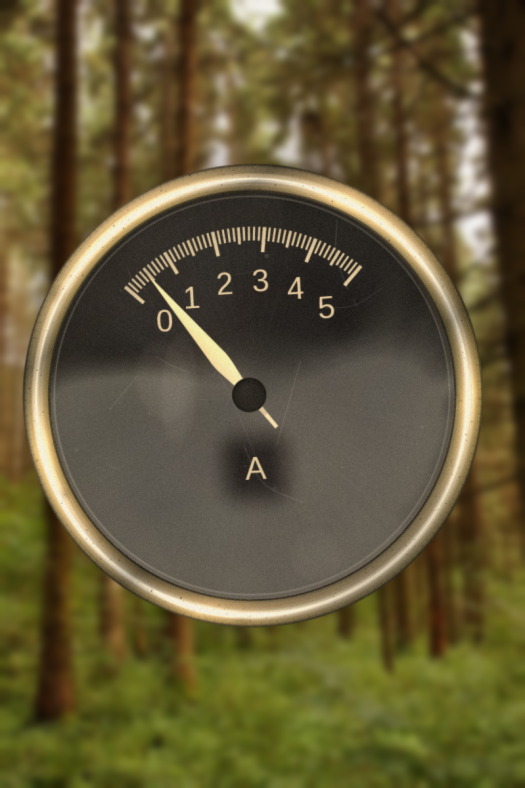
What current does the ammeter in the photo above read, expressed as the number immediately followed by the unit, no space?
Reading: 0.5A
